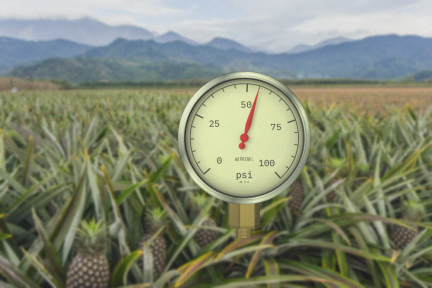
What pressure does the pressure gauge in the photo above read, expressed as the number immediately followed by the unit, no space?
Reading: 55psi
